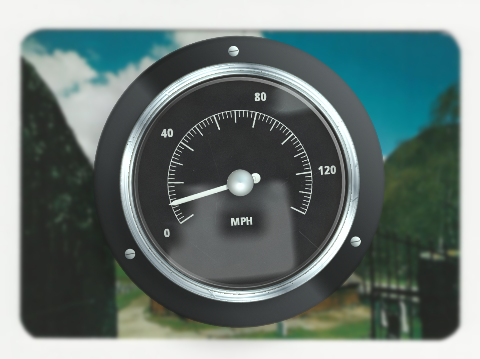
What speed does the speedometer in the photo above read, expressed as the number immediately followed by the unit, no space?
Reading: 10mph
